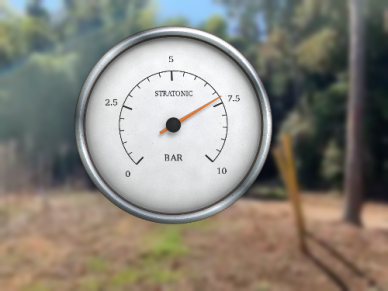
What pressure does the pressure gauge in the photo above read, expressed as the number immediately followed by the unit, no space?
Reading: 7.25bar
